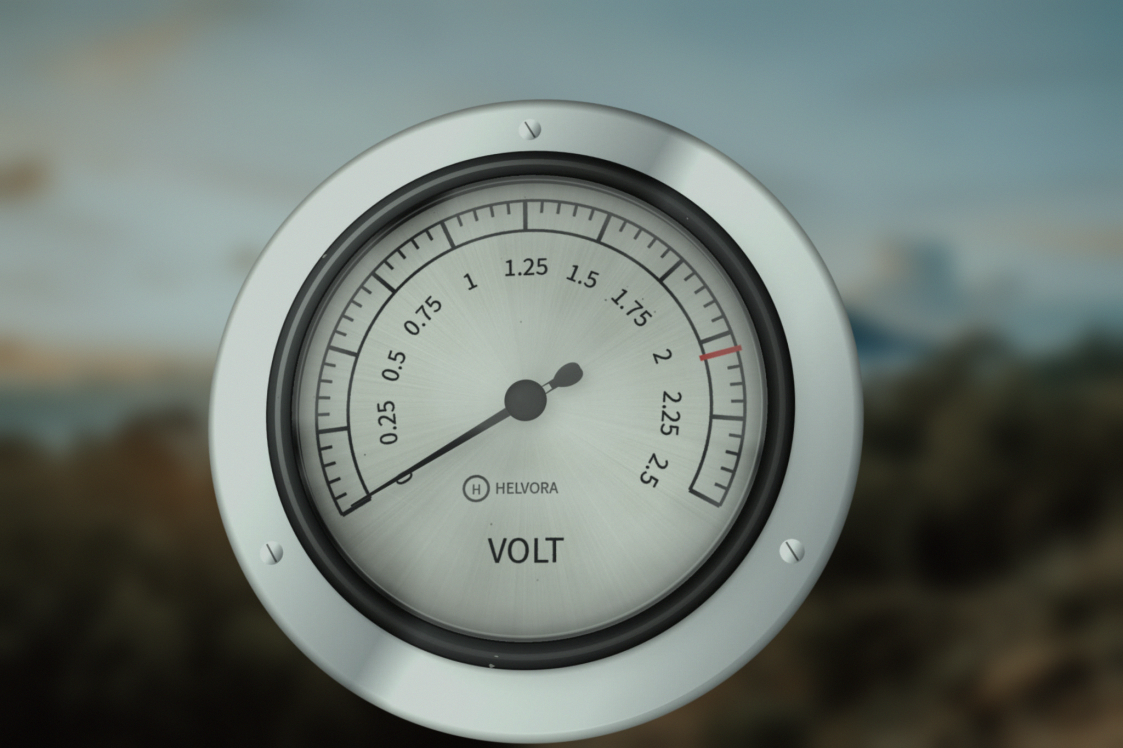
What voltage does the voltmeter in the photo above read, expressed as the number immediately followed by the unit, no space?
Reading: 0V
